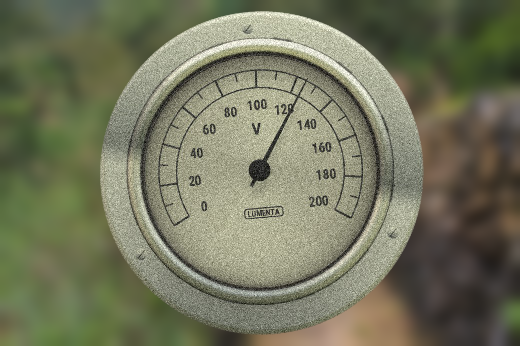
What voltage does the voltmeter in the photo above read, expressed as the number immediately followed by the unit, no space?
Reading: 125V
